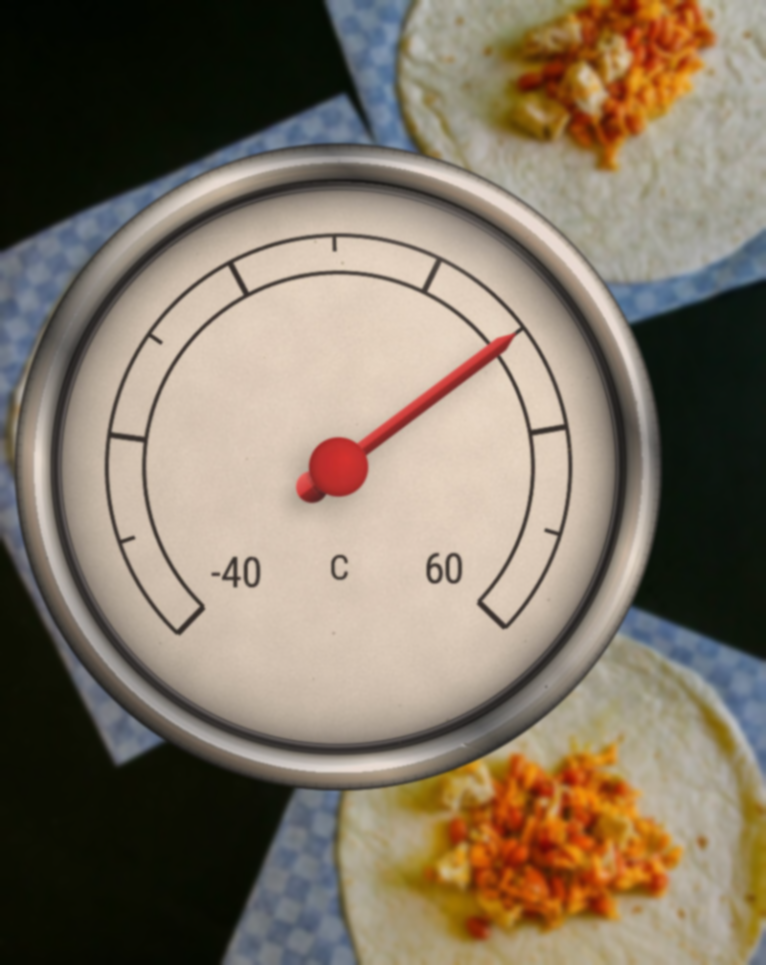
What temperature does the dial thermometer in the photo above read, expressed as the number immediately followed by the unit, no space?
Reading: 30°C
